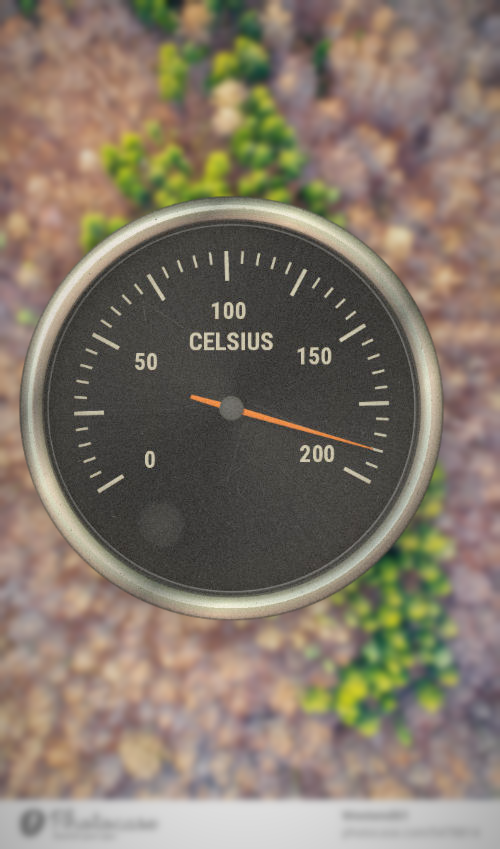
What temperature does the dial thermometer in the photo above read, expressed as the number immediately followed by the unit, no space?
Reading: 190°C
